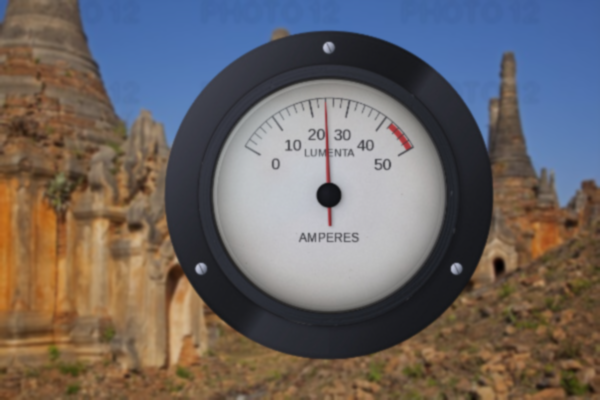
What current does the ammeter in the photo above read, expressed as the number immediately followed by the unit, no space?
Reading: 24A
